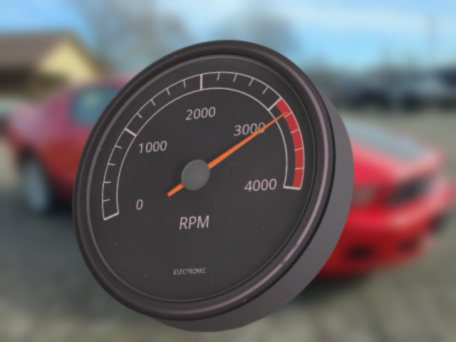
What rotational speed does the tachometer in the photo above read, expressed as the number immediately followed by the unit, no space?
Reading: 3200rpm
